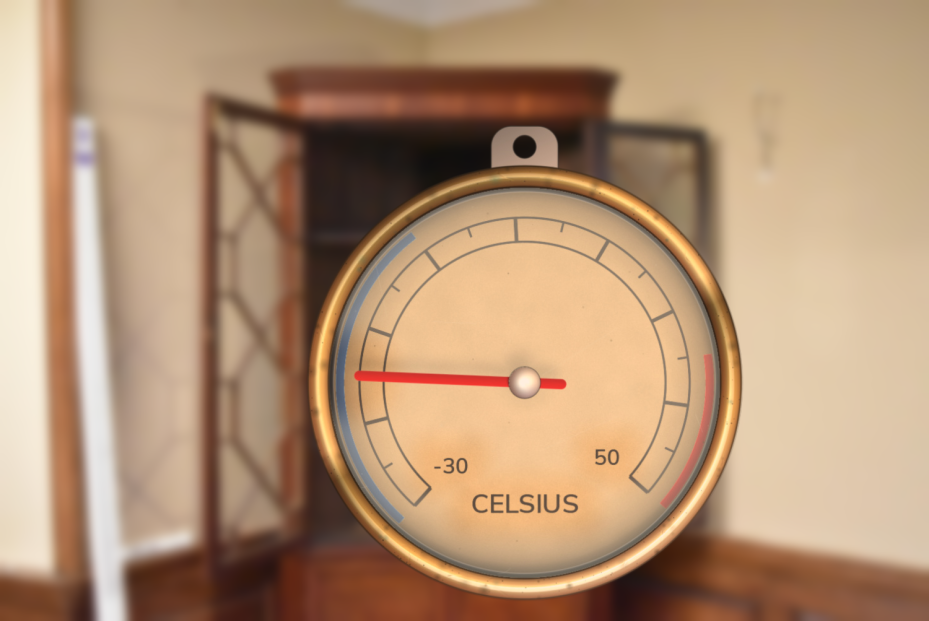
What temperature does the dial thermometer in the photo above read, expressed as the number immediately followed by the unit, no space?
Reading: -15°C
